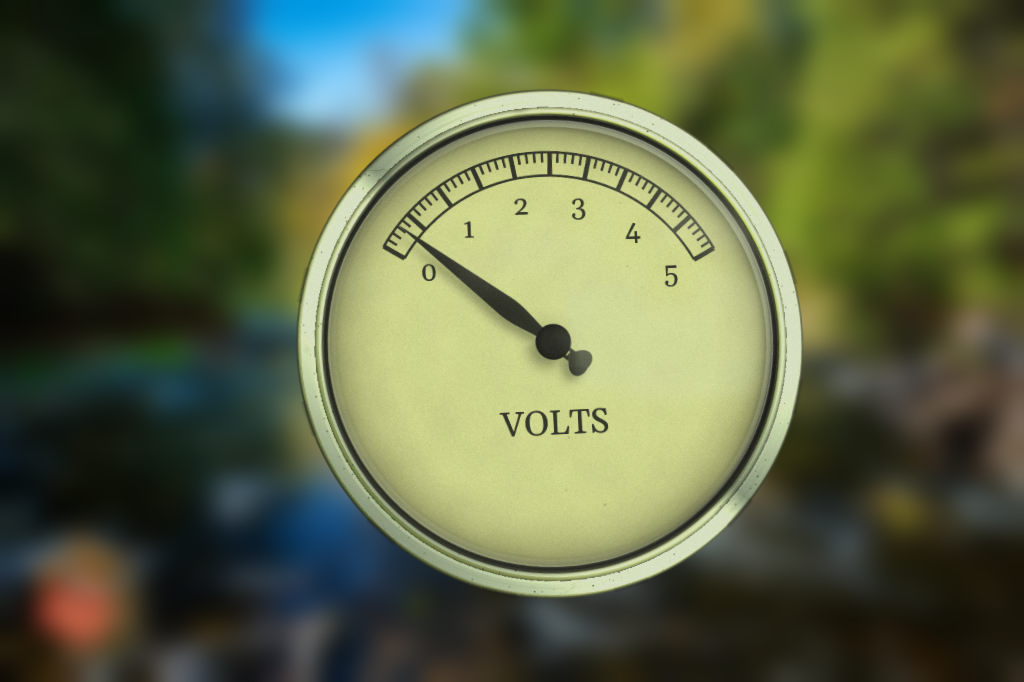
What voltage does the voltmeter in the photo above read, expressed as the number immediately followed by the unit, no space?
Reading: 0.3V
